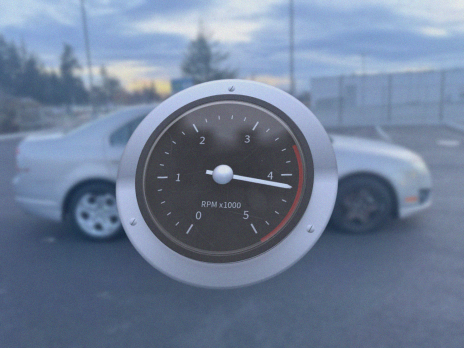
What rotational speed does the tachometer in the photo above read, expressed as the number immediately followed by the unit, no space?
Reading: 4200rpm
